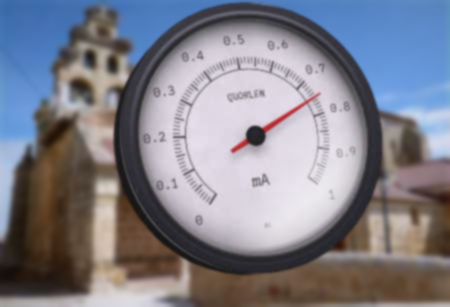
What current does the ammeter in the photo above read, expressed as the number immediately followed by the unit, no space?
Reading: 0.75mA
